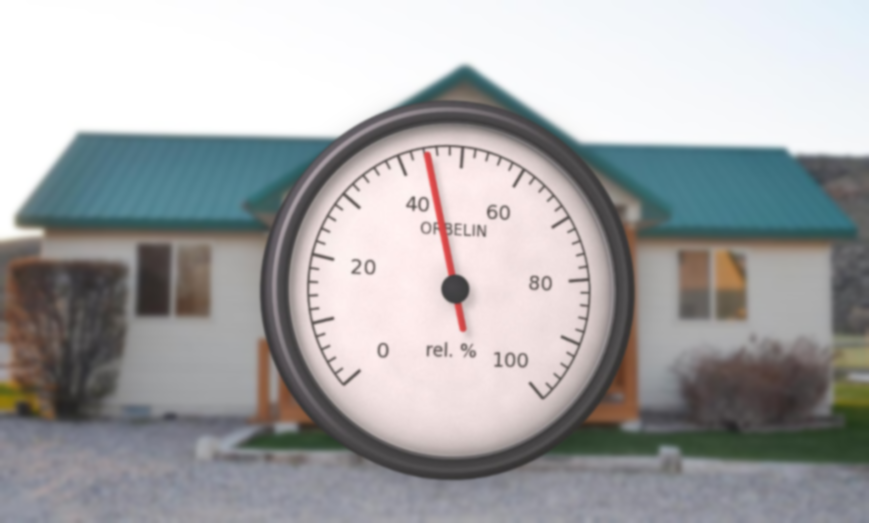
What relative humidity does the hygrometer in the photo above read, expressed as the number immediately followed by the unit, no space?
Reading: 44%
